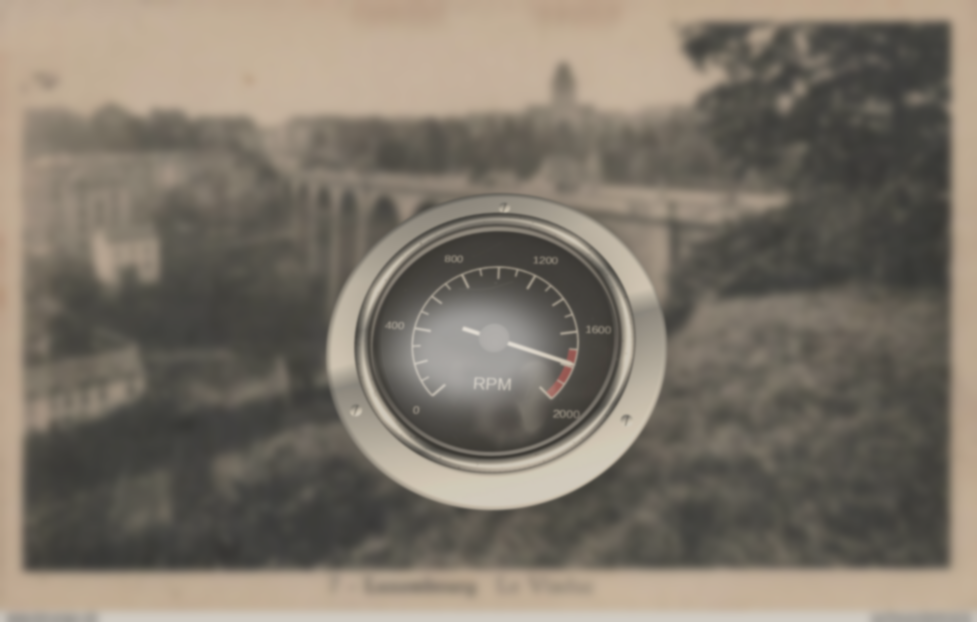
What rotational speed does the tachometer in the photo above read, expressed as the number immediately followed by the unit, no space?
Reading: 1800rpm
